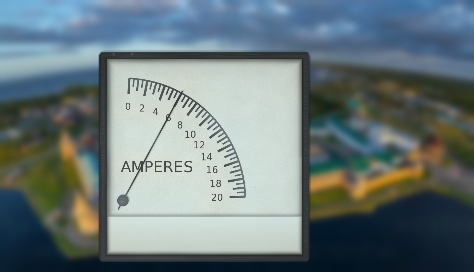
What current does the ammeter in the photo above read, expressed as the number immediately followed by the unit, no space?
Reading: 6A
